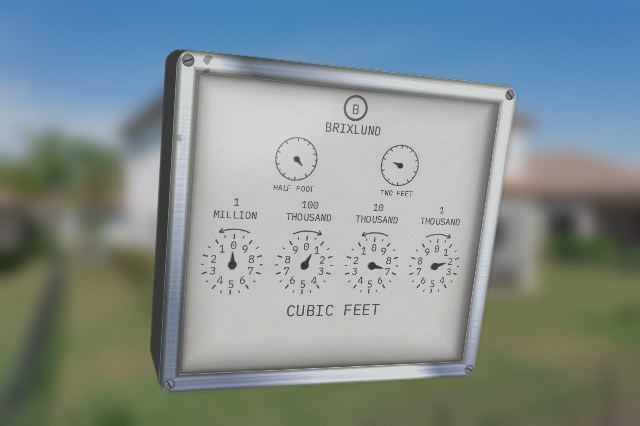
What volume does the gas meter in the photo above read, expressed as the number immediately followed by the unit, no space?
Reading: 7200ft³
